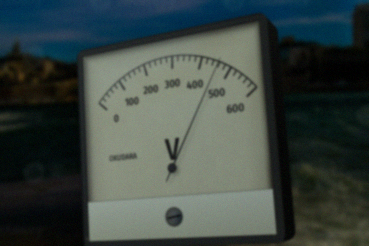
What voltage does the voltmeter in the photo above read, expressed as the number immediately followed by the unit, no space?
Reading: 460V
